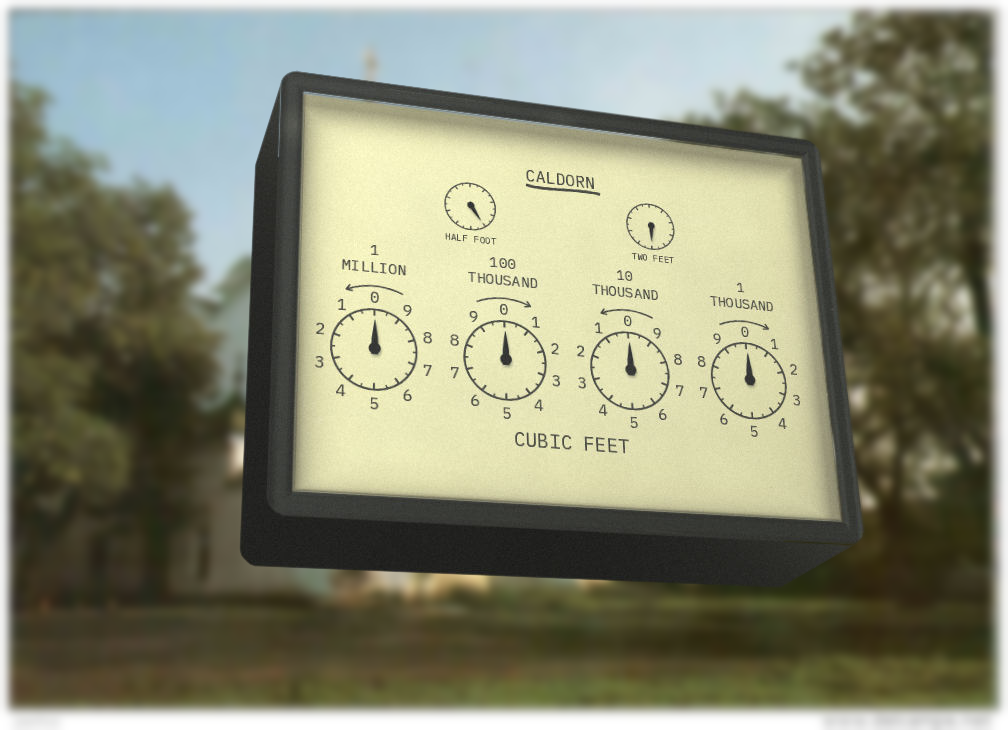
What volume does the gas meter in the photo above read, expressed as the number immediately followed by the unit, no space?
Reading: 0ft³
